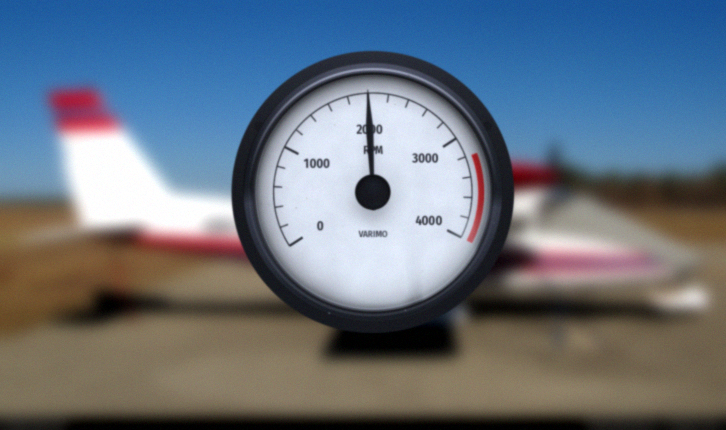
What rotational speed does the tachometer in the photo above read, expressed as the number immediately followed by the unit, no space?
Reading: 2000rpm
